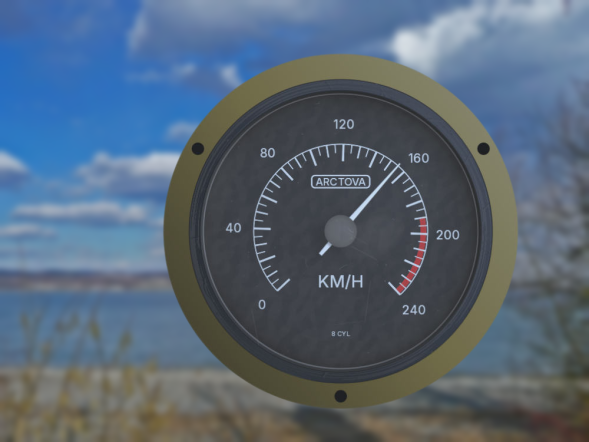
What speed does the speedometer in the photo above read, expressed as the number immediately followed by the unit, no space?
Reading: 155km/h
